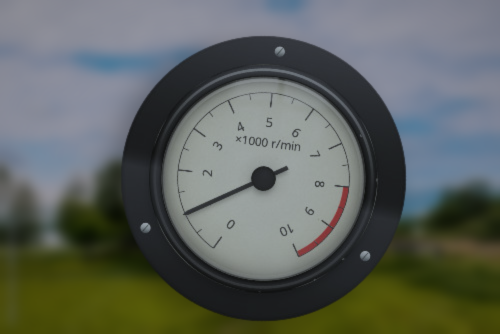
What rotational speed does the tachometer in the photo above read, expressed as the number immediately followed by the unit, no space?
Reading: 1000rpm
